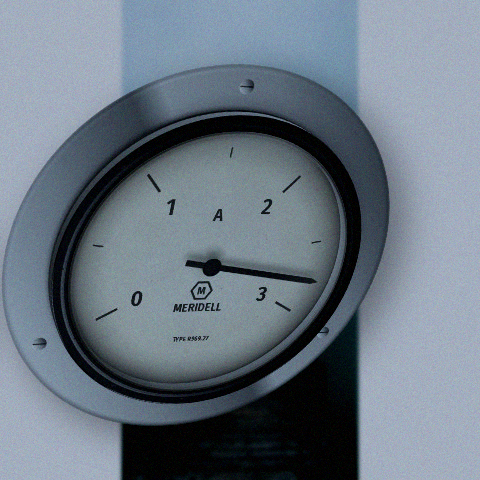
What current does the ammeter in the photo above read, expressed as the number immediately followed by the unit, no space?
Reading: 2.75A
